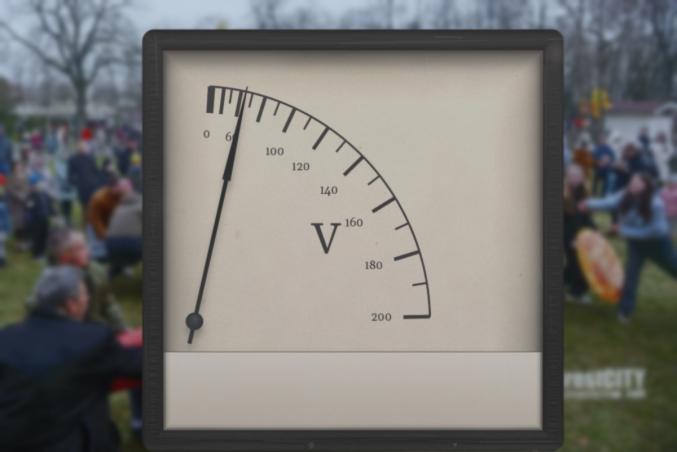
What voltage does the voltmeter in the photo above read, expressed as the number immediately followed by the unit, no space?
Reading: 65V
